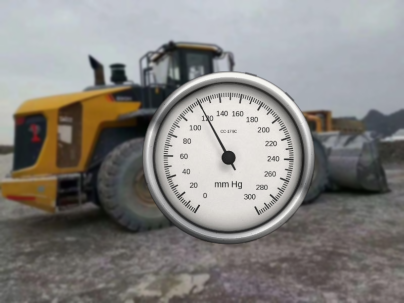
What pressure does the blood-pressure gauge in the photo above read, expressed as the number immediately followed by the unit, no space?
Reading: 120mmHg
